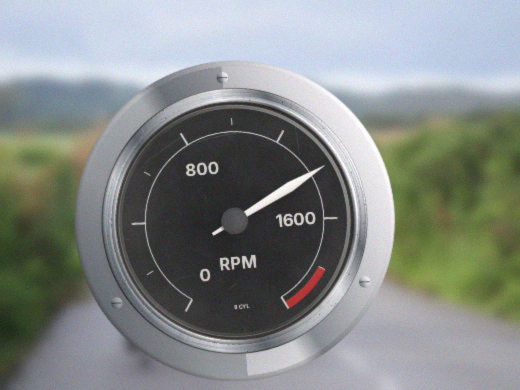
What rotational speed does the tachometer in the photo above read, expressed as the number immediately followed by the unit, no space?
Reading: 1400rpm
